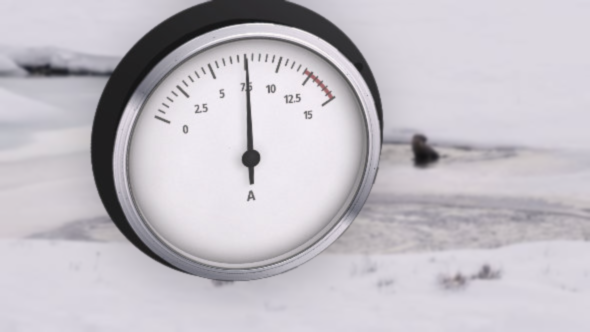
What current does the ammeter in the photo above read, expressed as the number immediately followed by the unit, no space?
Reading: 7.5A
